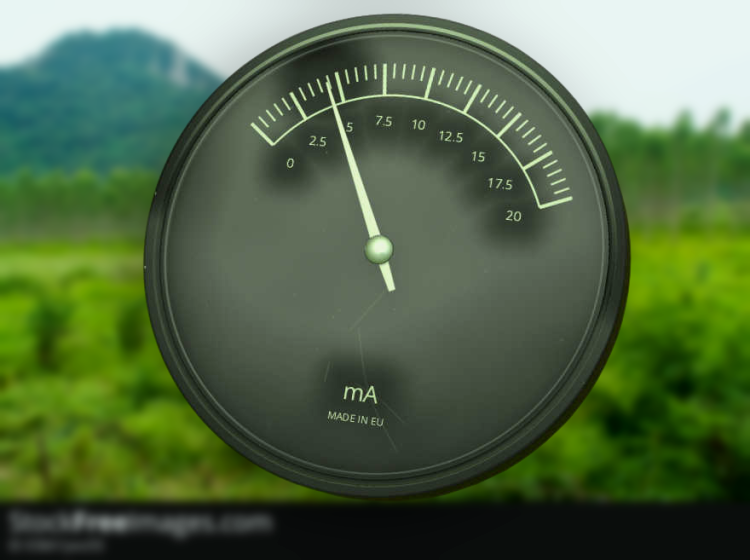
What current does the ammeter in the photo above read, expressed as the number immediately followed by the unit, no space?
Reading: 4.5mA
